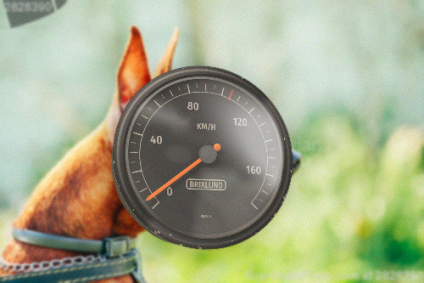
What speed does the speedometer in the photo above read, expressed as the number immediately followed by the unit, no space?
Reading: 5km/h
